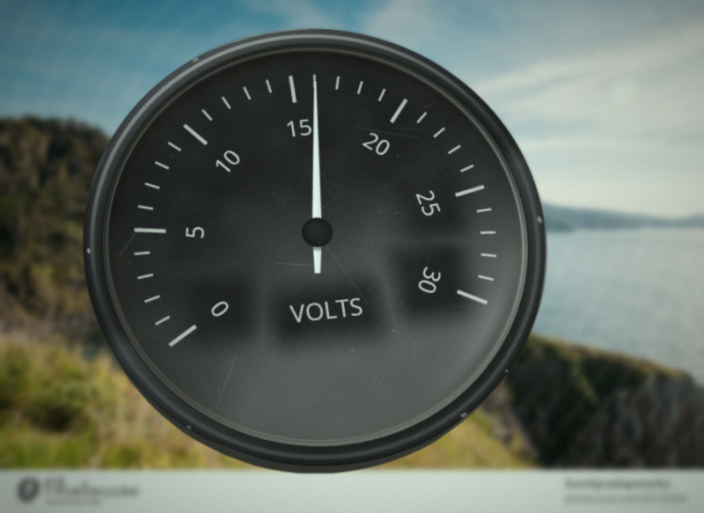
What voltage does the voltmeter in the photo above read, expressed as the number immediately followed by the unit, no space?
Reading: 16V
